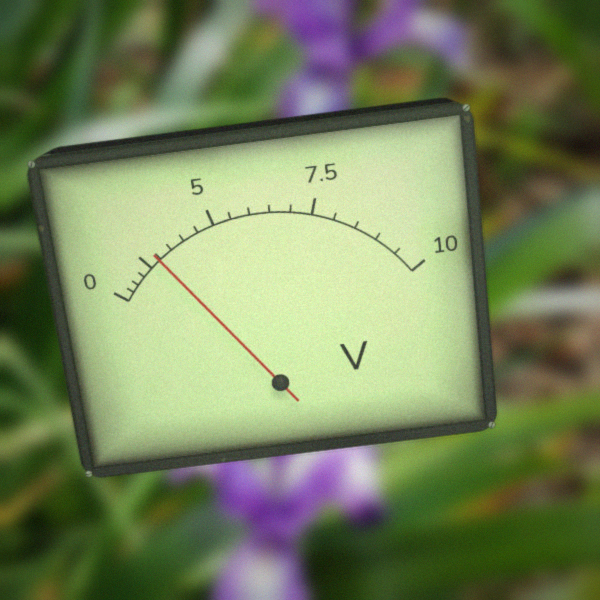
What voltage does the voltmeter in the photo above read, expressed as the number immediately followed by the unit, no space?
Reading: 3V
